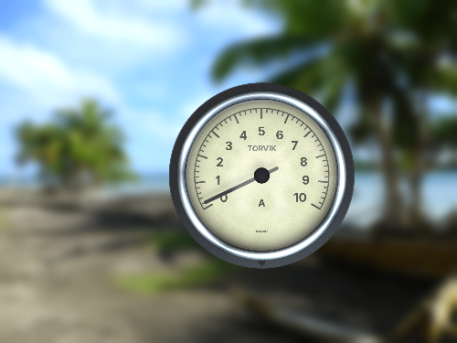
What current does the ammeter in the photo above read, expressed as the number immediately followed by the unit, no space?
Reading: 0.2A
